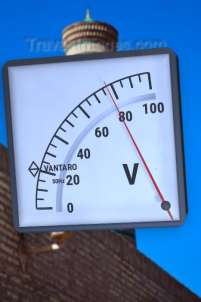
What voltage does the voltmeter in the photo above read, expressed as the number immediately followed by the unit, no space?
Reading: 77.5V
